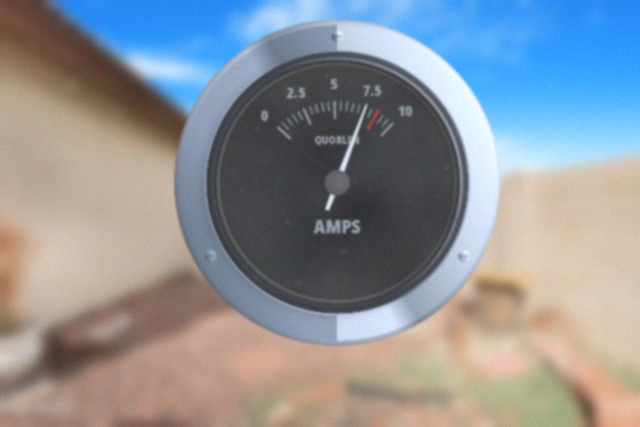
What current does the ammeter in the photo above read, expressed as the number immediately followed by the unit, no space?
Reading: 7.5A
